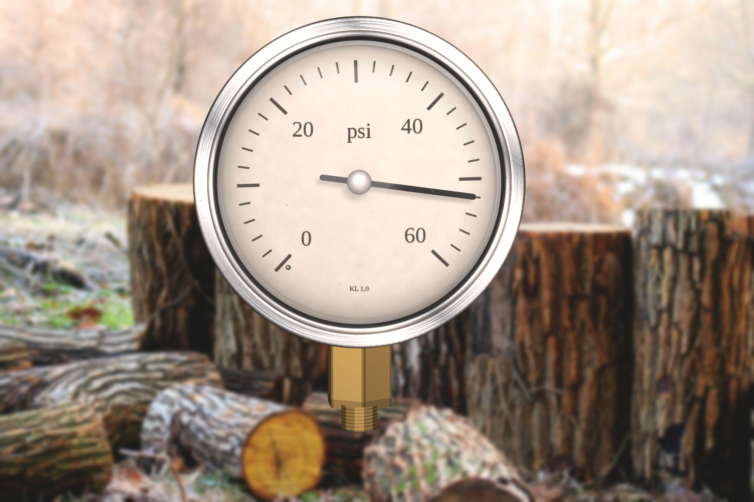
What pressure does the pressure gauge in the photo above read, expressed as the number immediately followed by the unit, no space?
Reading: 52psi
